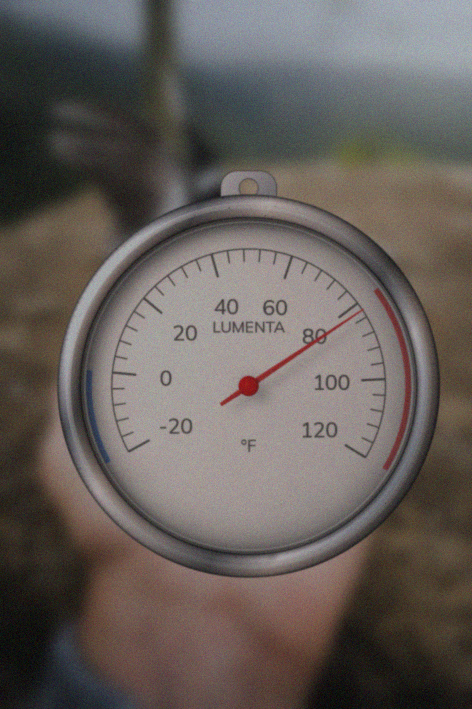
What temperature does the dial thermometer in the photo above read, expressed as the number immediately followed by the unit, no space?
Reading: 82°F
